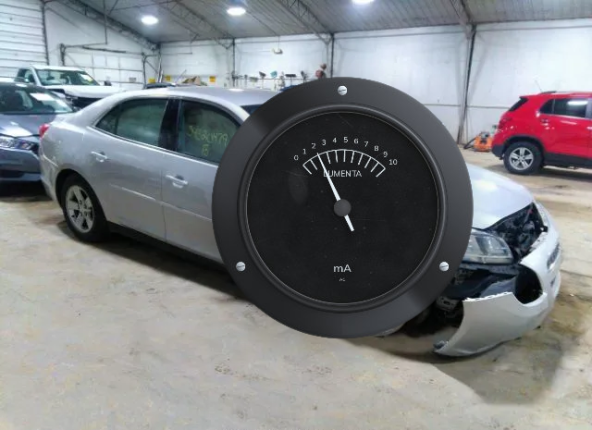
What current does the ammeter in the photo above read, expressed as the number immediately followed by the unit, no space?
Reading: 2mA
